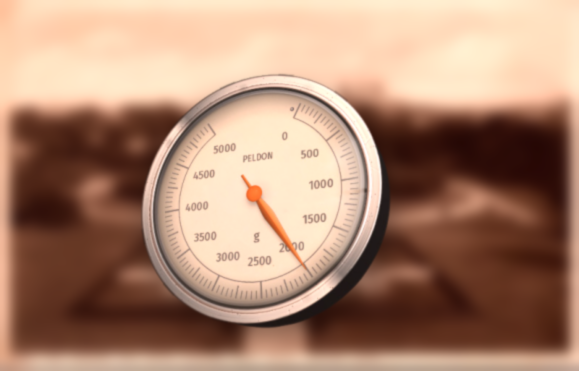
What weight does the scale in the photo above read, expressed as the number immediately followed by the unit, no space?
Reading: 2000g
